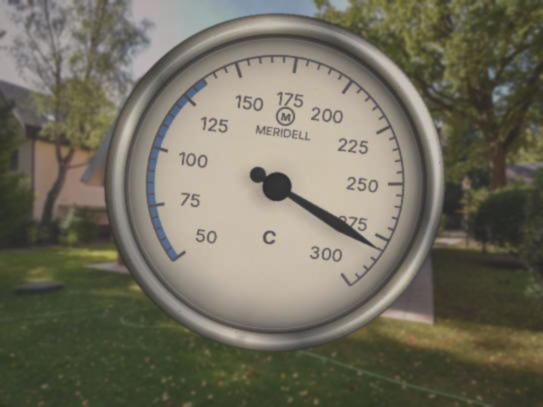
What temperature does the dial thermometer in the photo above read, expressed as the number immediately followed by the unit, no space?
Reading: 280°C
